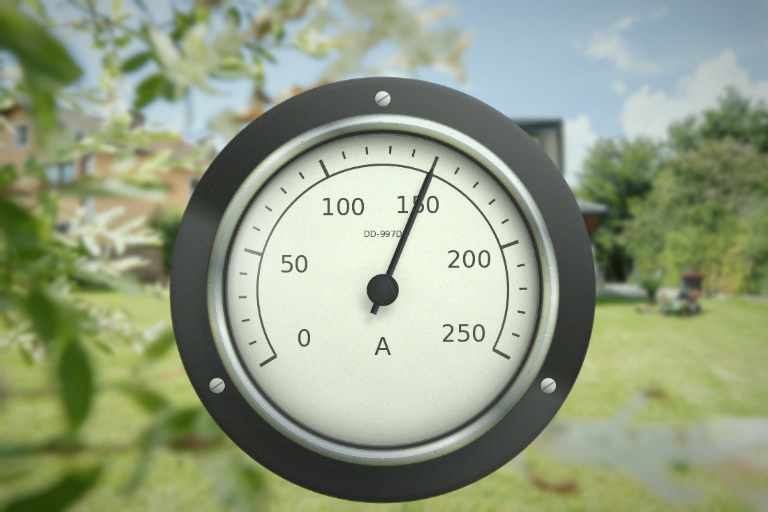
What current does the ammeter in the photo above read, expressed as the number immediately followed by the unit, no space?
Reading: 150A
